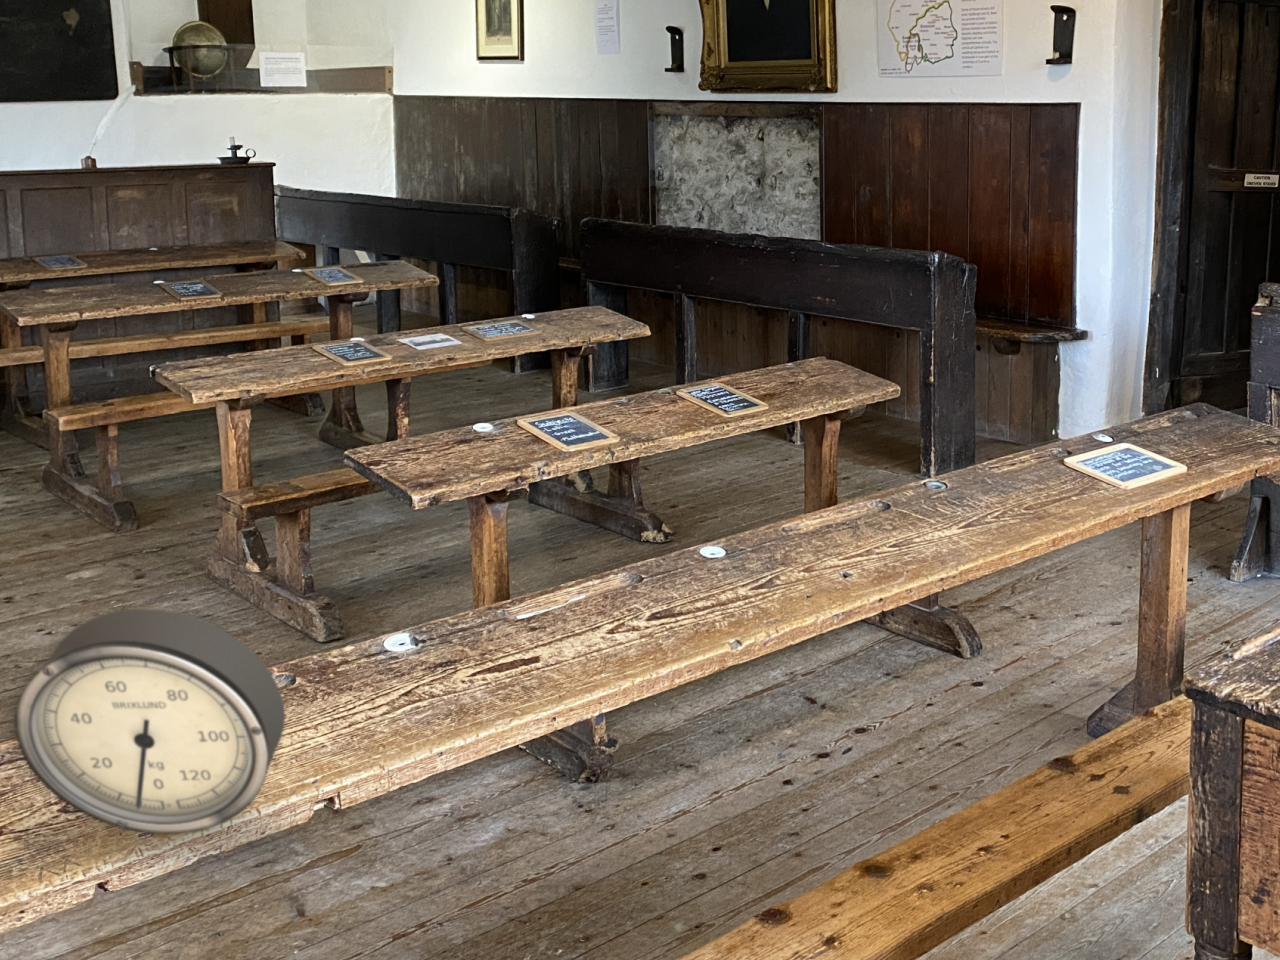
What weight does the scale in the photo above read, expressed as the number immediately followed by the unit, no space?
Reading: 5kg
